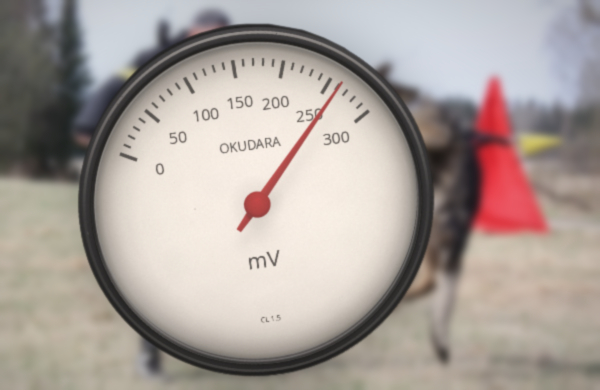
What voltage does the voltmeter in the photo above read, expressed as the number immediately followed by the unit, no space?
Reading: 260mV
